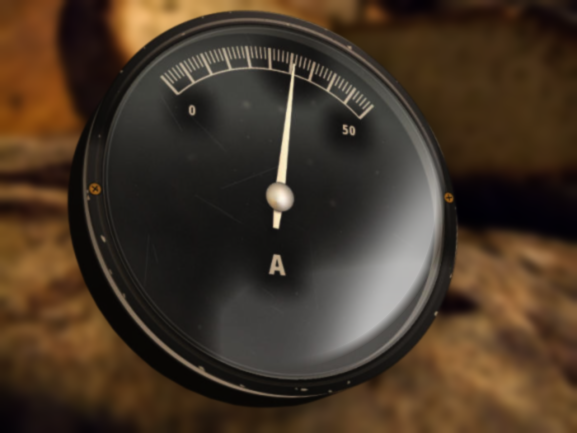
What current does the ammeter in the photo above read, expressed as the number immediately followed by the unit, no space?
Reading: 30A
